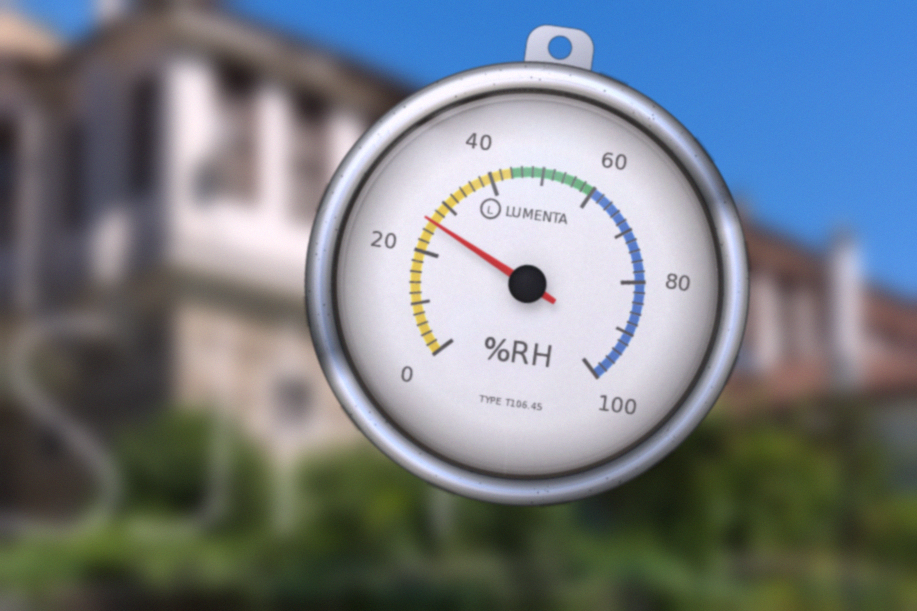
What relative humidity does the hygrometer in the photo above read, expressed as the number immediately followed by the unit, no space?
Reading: 26%
